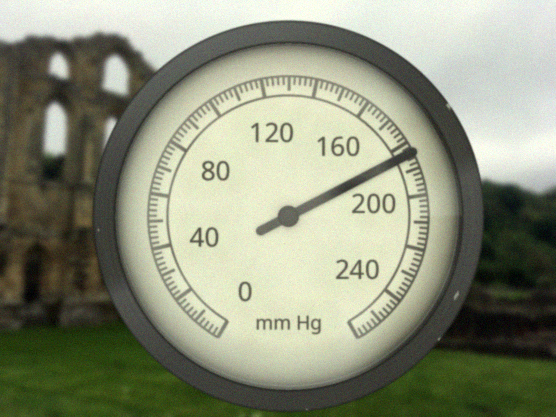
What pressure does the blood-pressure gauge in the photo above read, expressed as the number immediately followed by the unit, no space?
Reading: 184mmHg
